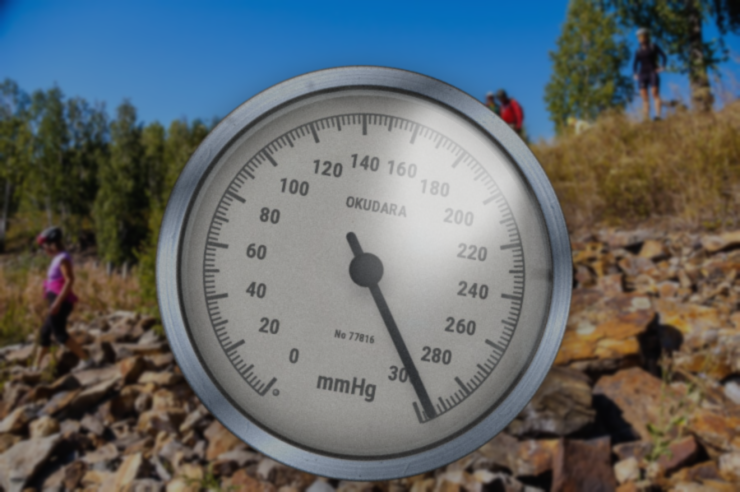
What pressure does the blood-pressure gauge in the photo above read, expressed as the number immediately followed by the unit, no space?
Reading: 296mmHg
